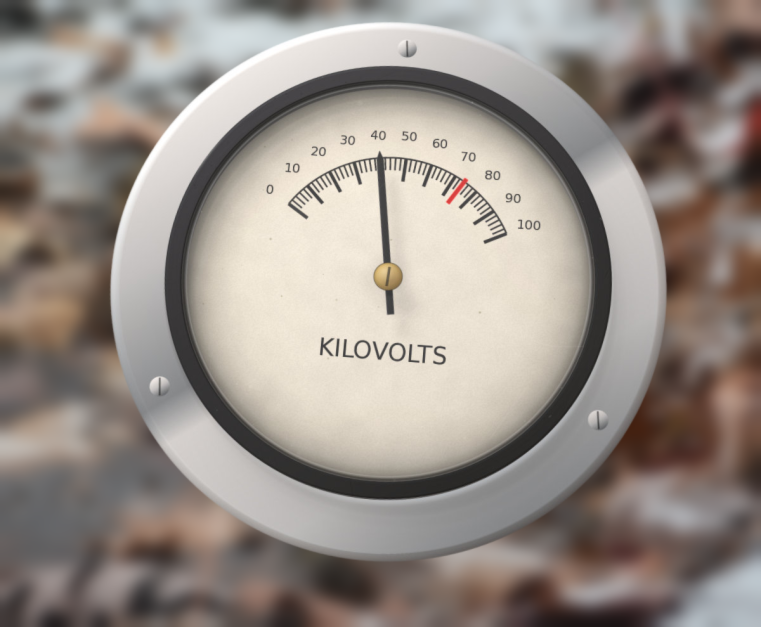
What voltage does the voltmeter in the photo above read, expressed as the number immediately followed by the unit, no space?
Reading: 40kV
